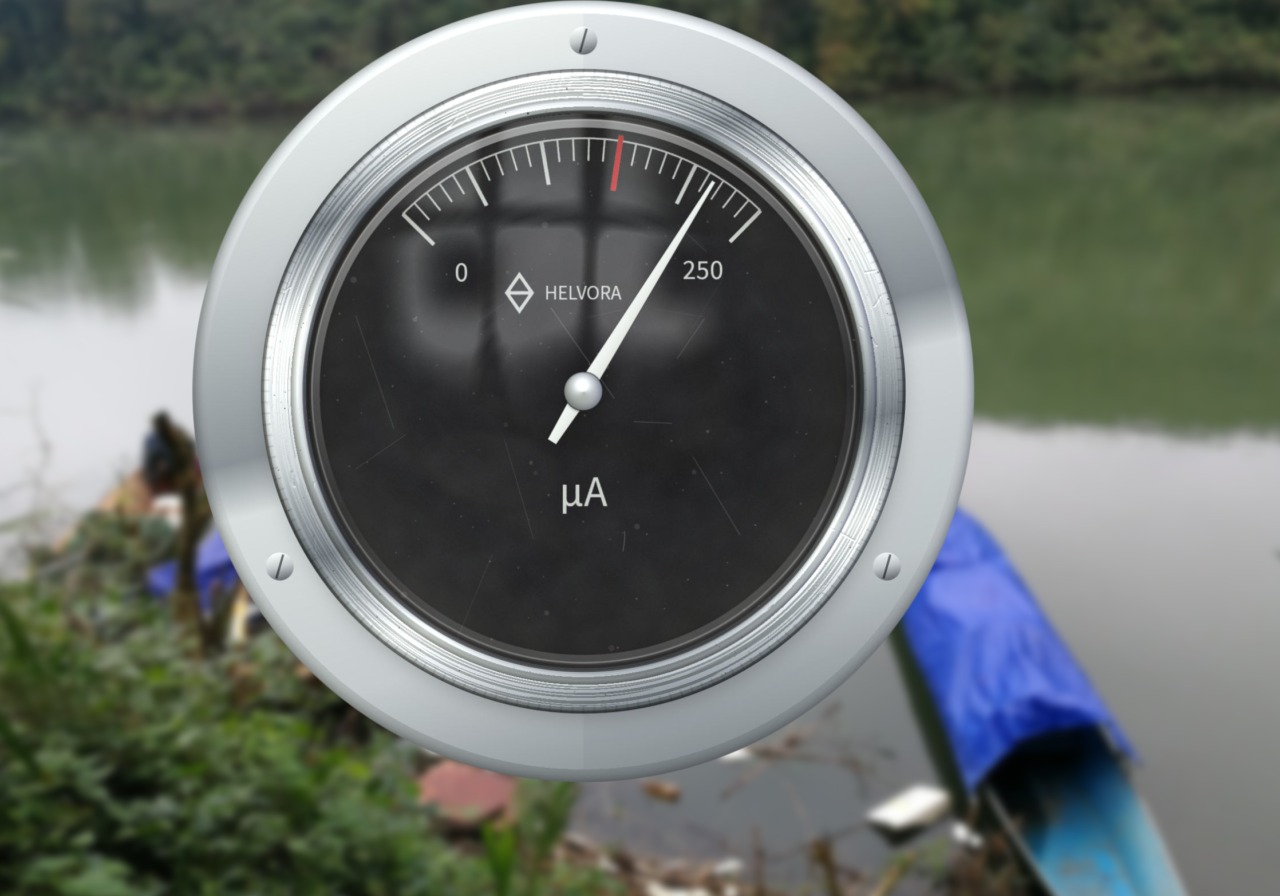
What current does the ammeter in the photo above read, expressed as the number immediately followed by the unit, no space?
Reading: 215µA
